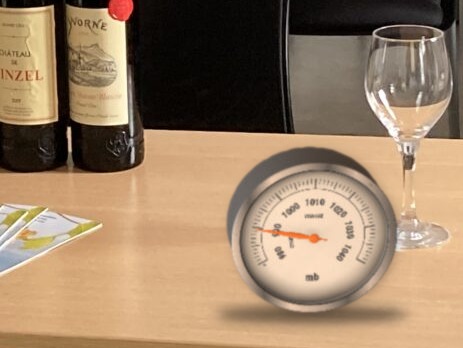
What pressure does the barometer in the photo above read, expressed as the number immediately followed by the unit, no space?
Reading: 990mbar
